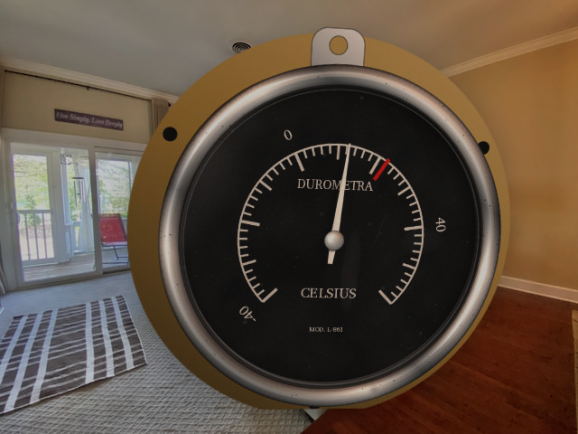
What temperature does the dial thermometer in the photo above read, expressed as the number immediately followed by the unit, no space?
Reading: 12°C
